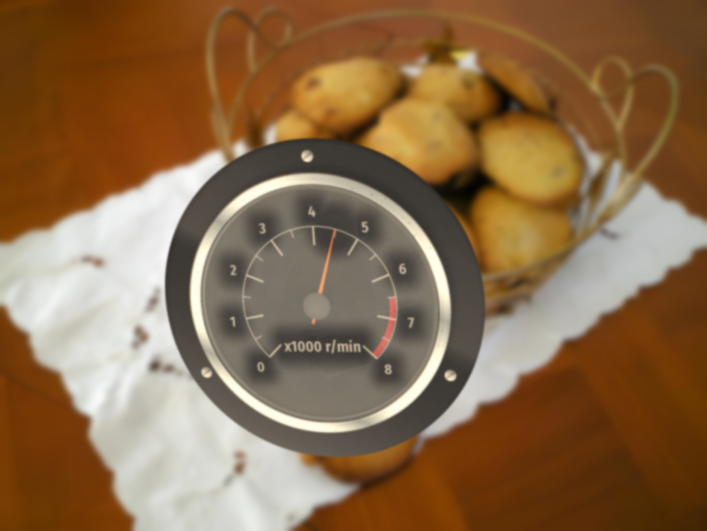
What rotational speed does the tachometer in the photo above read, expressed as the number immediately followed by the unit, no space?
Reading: 4500rpm
